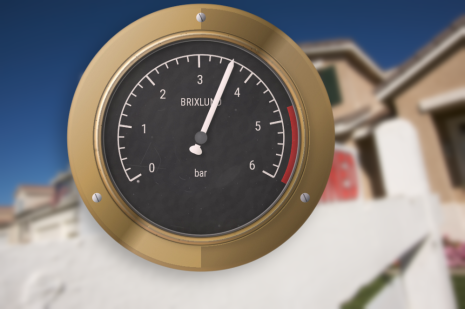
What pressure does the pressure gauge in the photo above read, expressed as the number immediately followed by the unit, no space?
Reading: 3.6bar
